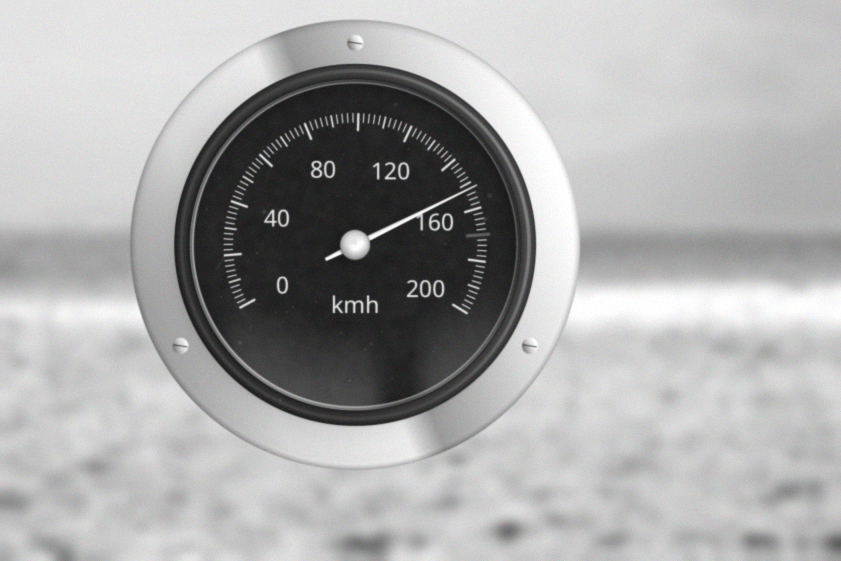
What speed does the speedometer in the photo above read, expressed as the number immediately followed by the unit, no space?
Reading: 152km/h
